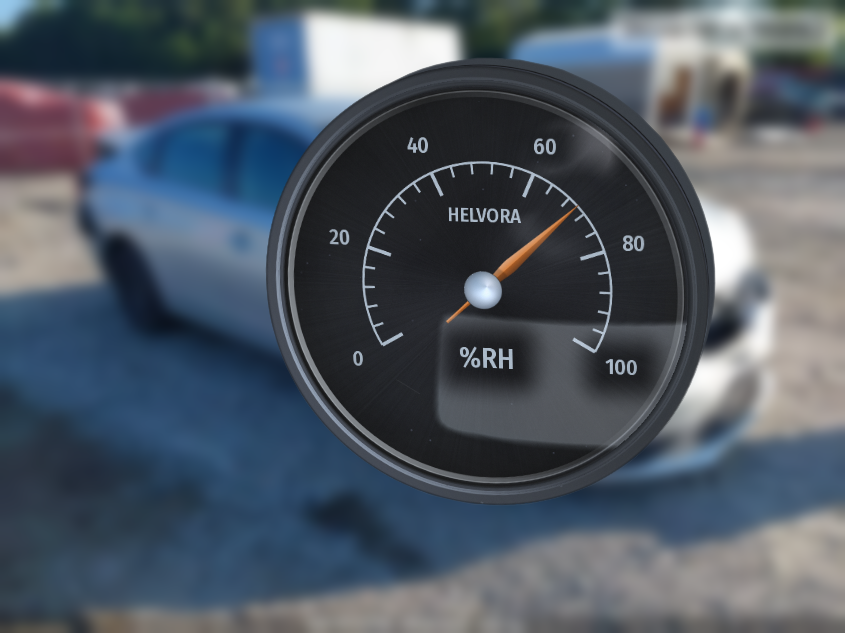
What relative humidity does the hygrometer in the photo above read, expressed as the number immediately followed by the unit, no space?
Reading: 70%
